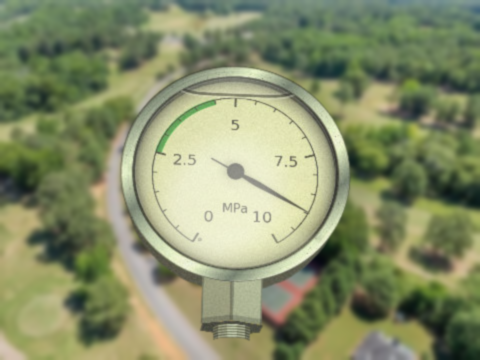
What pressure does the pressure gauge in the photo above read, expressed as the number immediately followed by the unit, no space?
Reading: 9MPa
